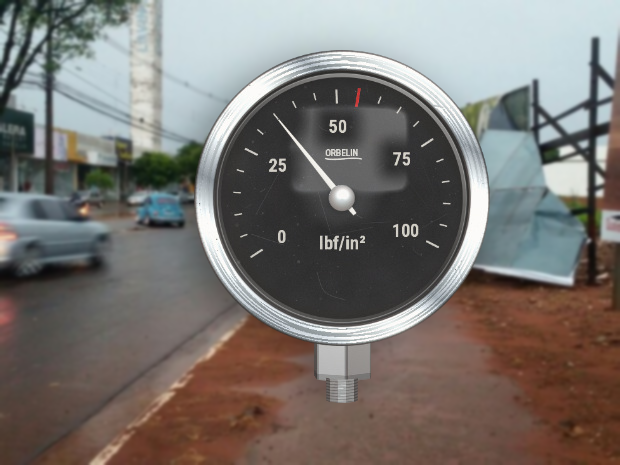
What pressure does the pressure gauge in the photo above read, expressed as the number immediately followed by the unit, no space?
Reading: 35psi
